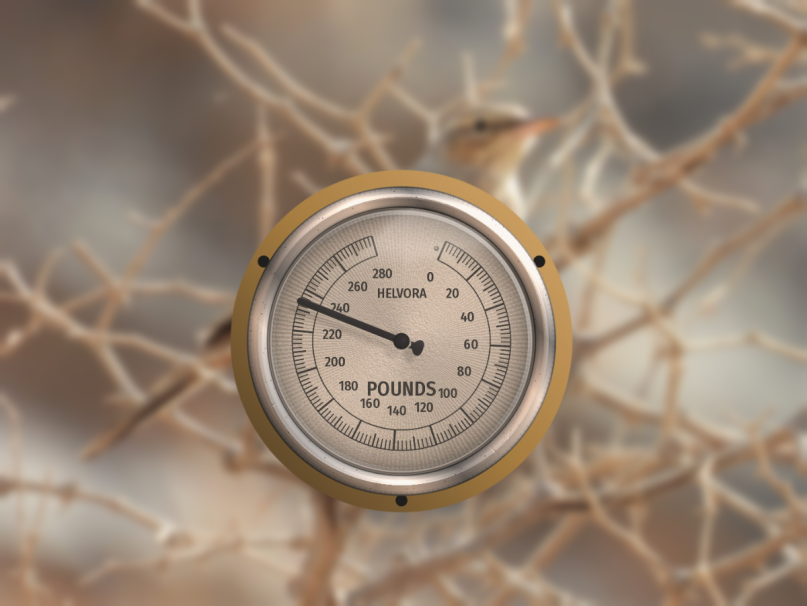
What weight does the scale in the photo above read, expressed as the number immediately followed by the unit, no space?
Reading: 234lb
